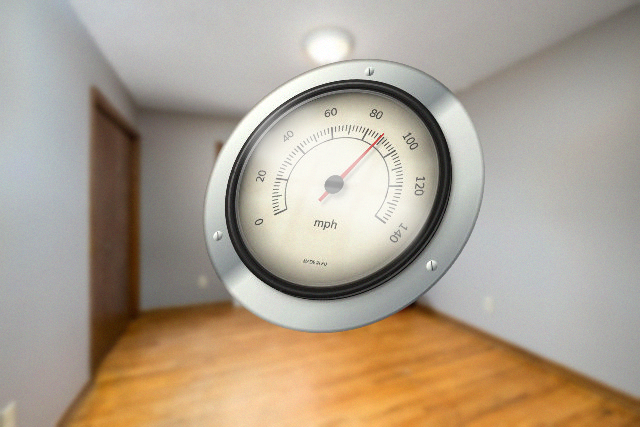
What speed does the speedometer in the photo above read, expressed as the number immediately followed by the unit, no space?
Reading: 90mph
